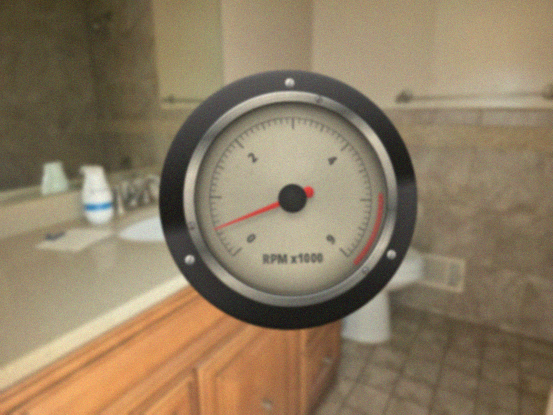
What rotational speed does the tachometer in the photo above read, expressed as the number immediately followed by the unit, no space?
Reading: 500rpm
